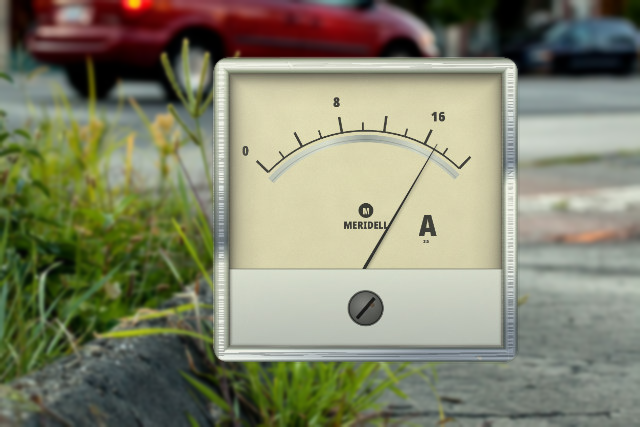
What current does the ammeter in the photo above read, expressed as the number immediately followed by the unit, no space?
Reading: 17A
